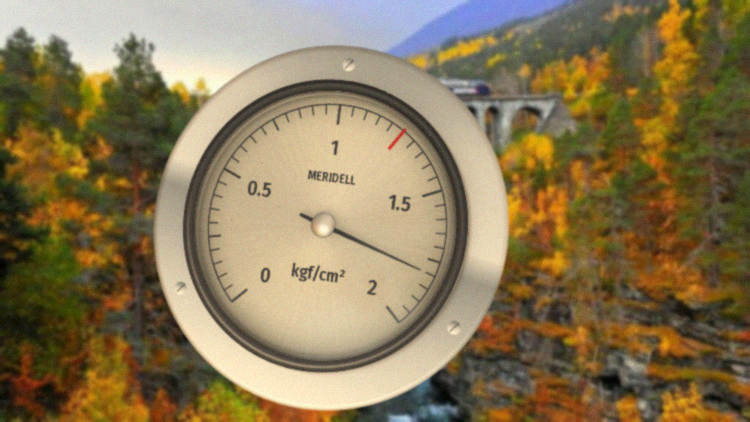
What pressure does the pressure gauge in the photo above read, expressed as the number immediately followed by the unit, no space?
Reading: 1.8kg/cm²
